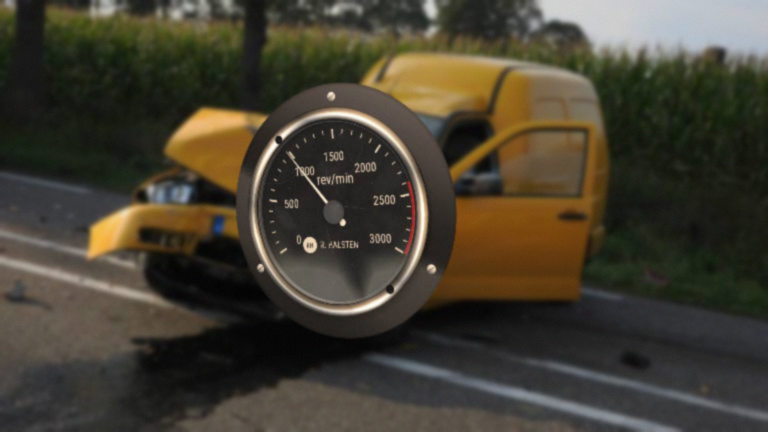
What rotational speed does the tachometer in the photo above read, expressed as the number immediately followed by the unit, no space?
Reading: 1000rpm
